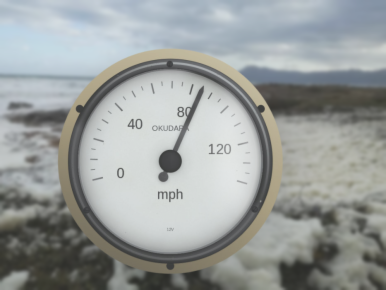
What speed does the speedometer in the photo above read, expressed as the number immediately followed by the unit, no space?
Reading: 85mph
